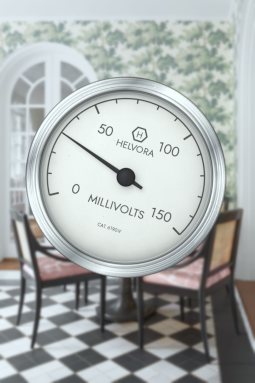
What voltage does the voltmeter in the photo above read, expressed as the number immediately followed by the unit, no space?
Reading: 30mV
